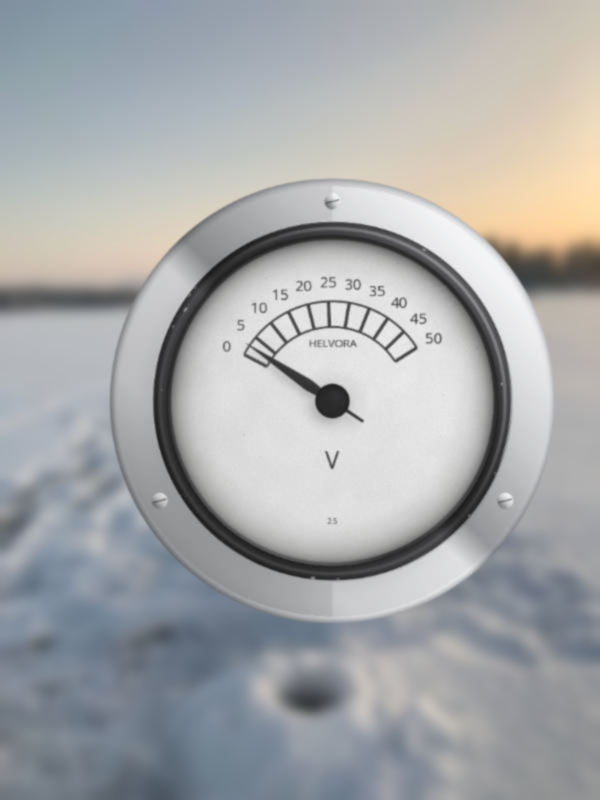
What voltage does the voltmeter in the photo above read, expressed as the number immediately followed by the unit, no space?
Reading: 2.5V
